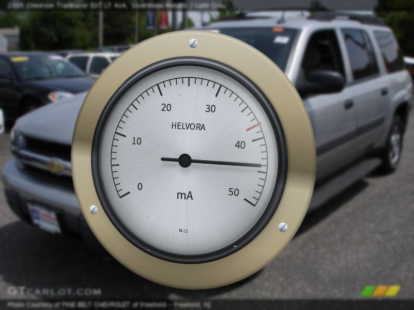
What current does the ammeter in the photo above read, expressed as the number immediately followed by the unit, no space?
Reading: 44mA
